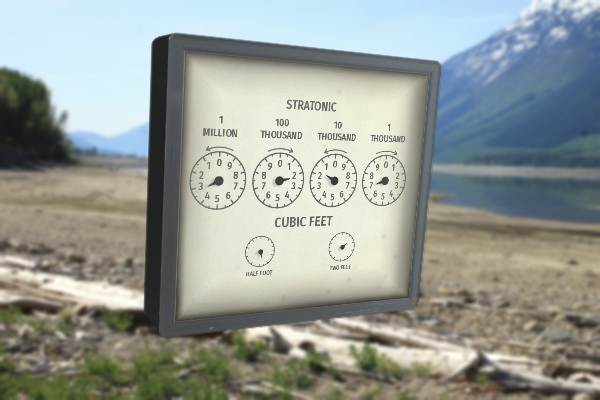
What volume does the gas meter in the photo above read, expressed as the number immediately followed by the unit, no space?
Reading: 321700ft³
